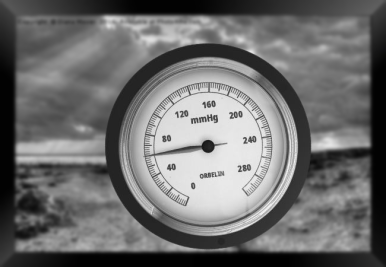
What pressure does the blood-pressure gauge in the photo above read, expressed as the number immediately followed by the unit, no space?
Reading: 60mmHg
